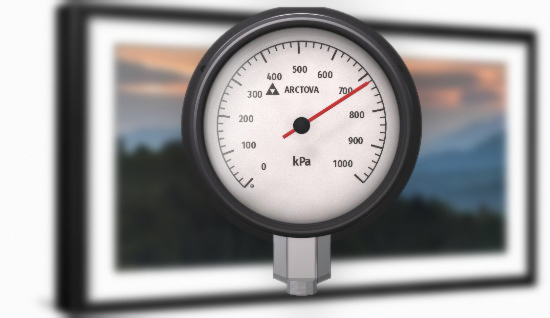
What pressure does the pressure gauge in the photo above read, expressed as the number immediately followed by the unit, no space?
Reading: 720kPa
